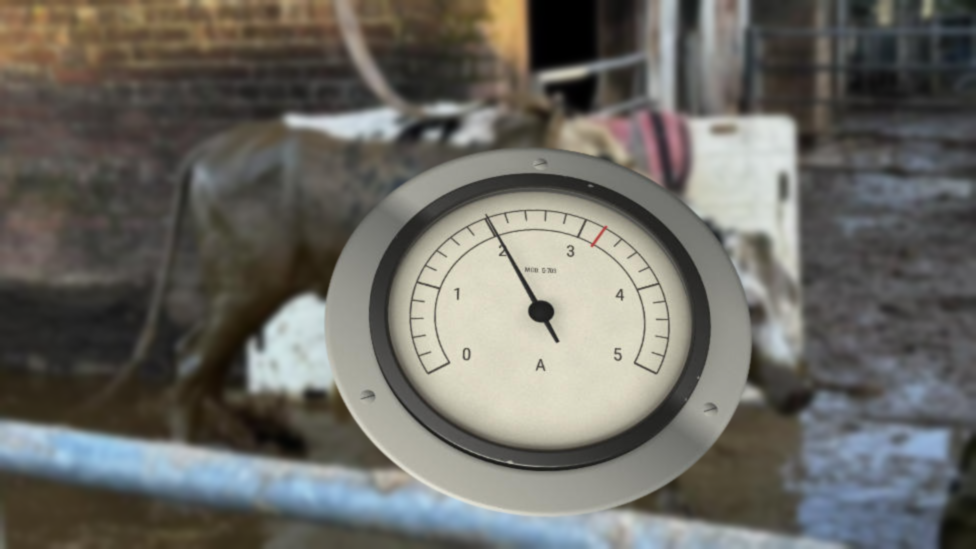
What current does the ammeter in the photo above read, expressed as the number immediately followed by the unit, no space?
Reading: 2A
